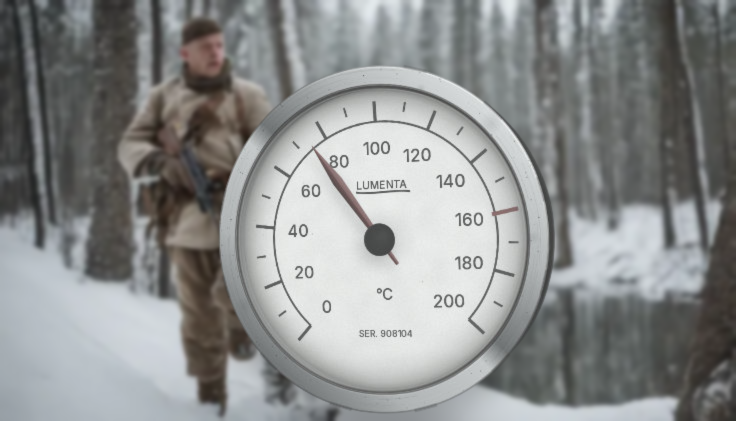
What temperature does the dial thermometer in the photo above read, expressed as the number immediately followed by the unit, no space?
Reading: 75°C
